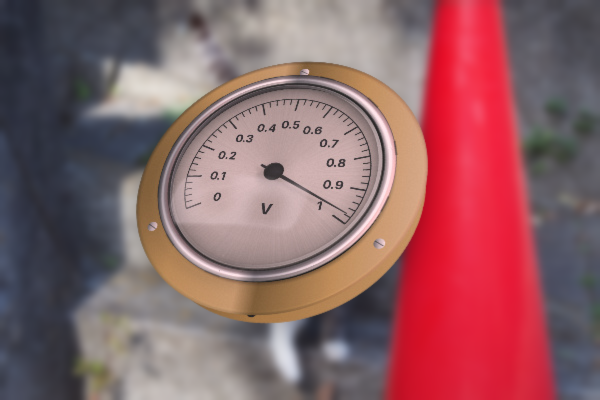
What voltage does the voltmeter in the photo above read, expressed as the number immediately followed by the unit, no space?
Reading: 0.98V
